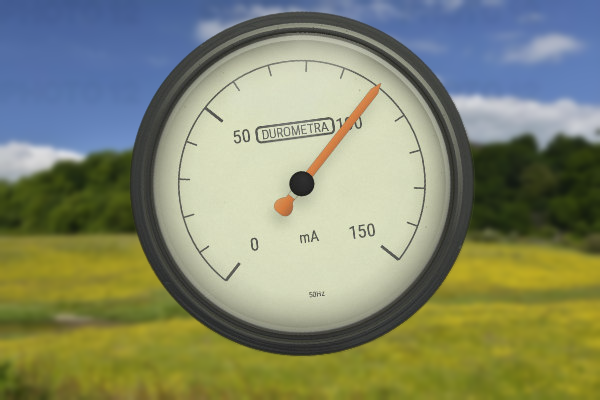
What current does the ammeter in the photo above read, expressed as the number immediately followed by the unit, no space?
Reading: 100mA
